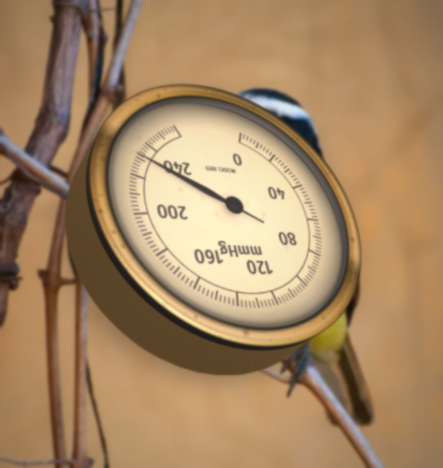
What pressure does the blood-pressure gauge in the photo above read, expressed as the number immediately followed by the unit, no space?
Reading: 230mmHg
